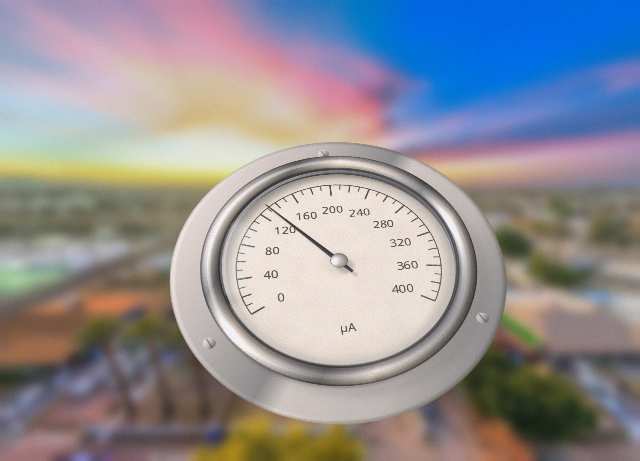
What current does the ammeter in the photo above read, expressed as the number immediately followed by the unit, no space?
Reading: 130µA
